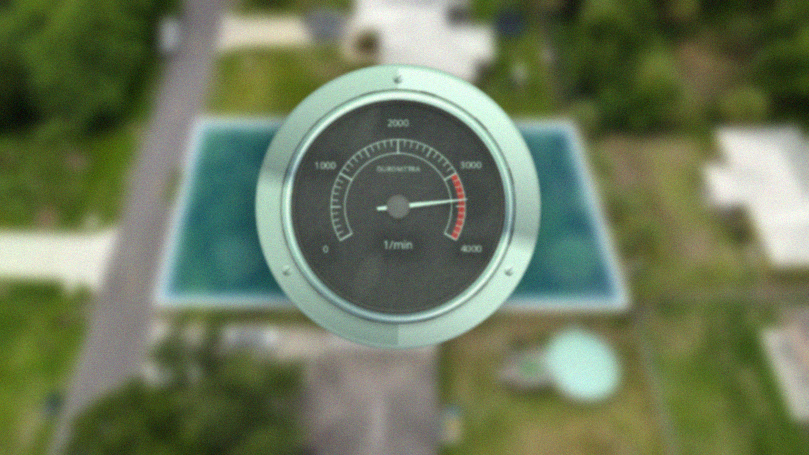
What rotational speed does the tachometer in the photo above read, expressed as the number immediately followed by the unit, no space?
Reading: 3400rpm
